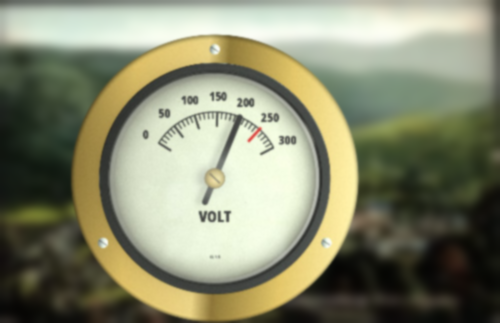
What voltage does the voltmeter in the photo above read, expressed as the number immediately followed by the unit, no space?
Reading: 200V
